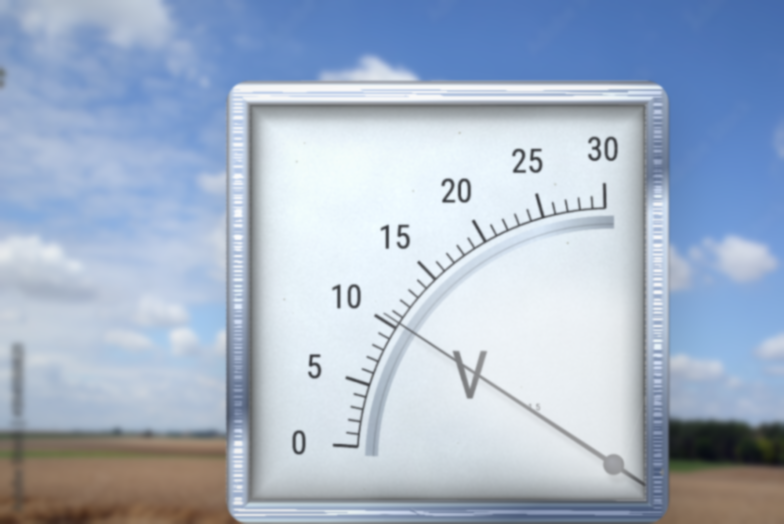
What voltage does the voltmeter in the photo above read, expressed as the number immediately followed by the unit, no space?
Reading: 10.5V
